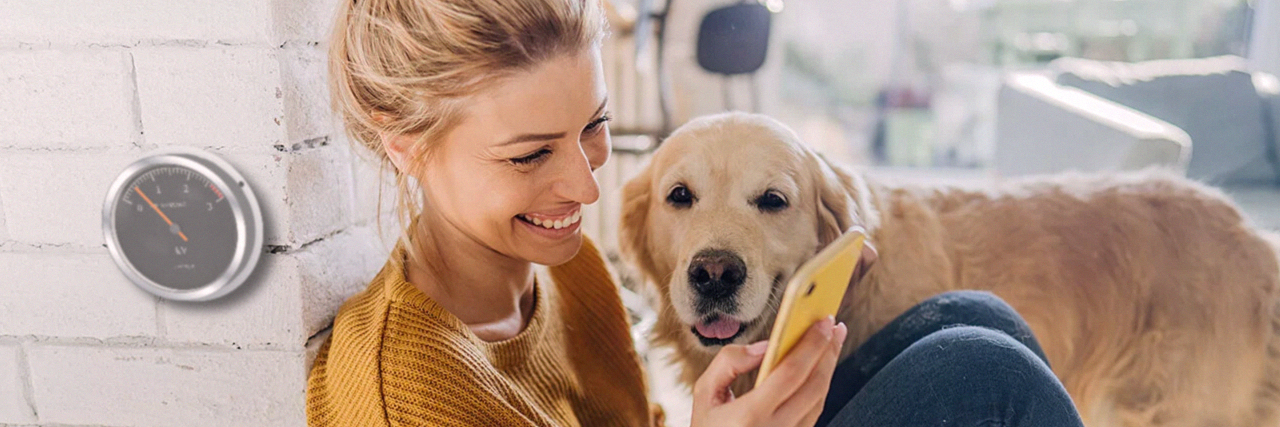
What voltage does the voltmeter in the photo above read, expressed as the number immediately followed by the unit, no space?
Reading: 0.5kV
